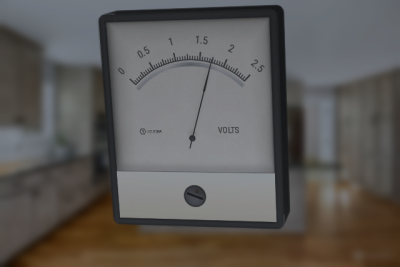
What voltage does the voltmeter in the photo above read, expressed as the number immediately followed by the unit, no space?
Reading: 1.75V
